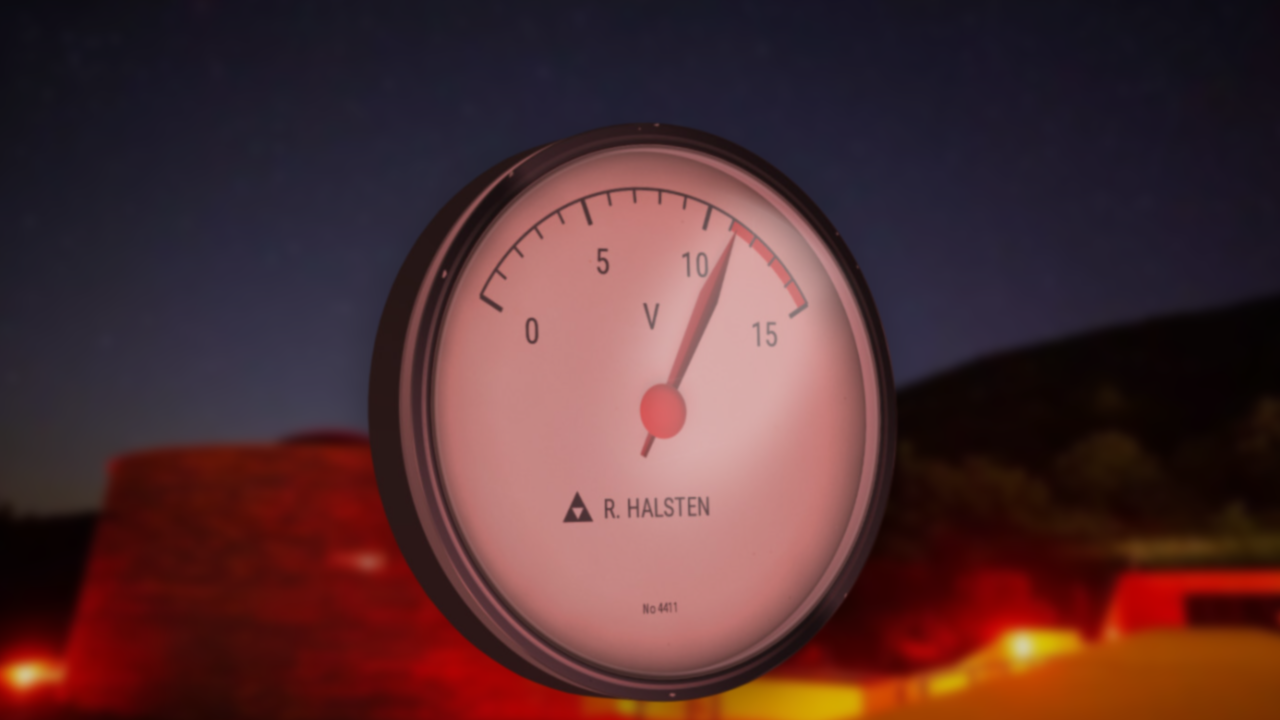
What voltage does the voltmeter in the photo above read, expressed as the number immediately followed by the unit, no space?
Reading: 11V
